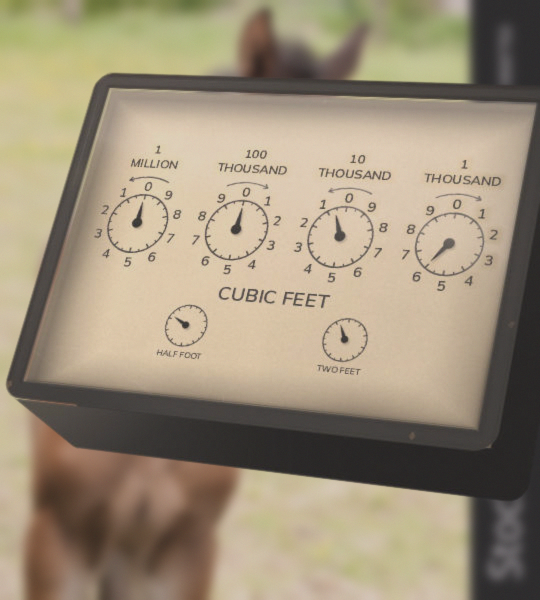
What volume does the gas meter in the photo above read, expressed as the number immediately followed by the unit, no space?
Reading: 600ft³
